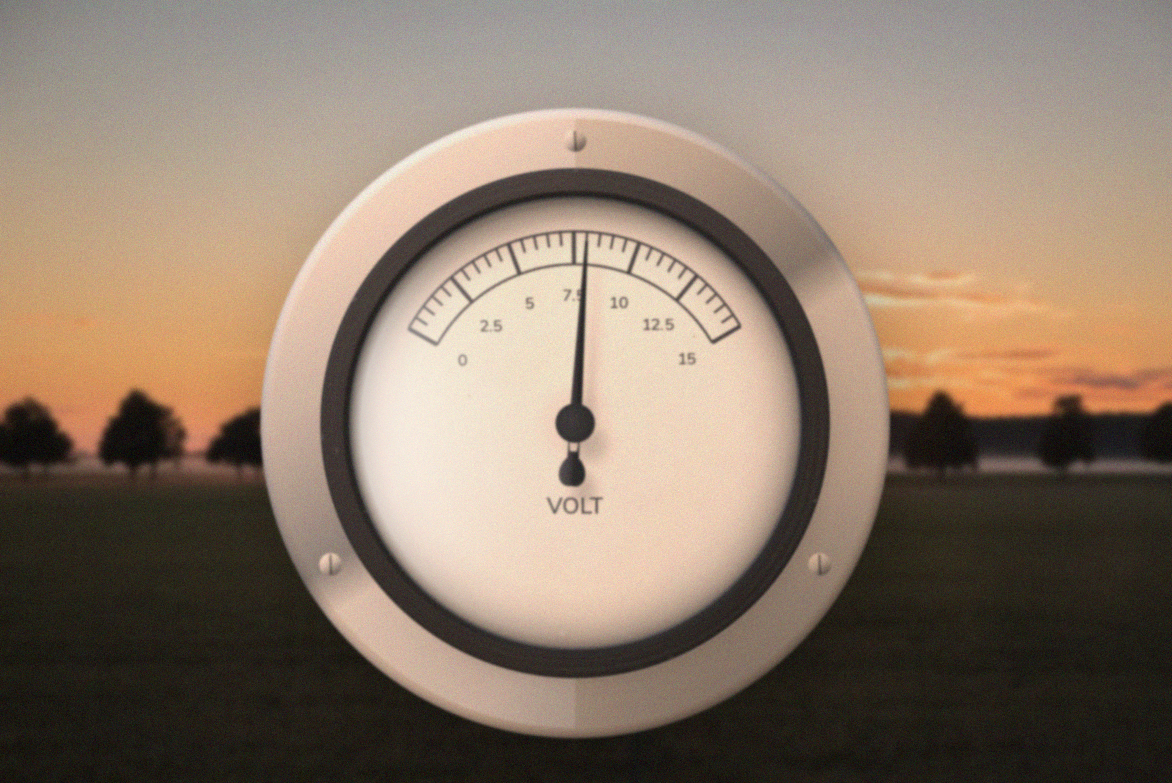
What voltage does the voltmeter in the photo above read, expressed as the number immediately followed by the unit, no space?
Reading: 8V
